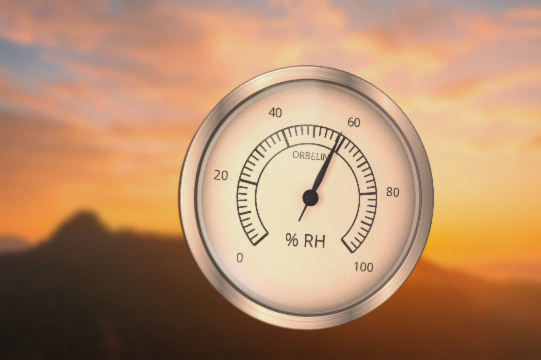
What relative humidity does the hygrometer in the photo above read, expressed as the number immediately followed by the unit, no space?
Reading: 58%
